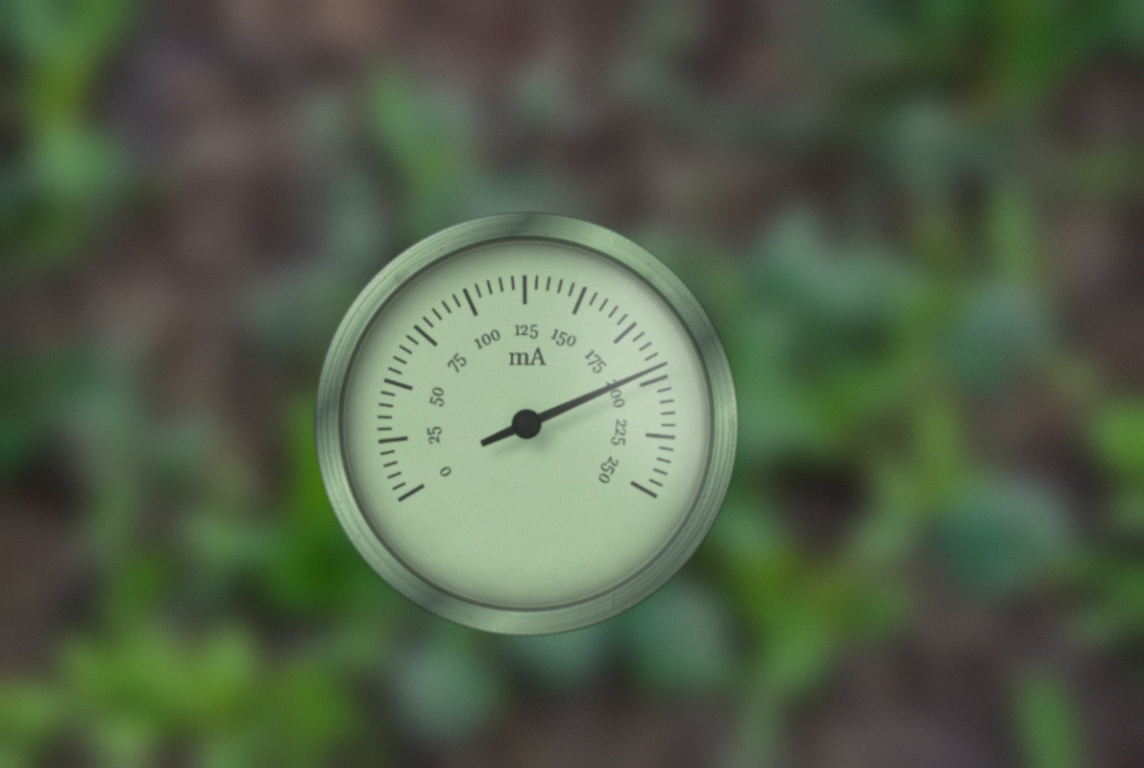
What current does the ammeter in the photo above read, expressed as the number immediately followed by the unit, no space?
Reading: 195mA
